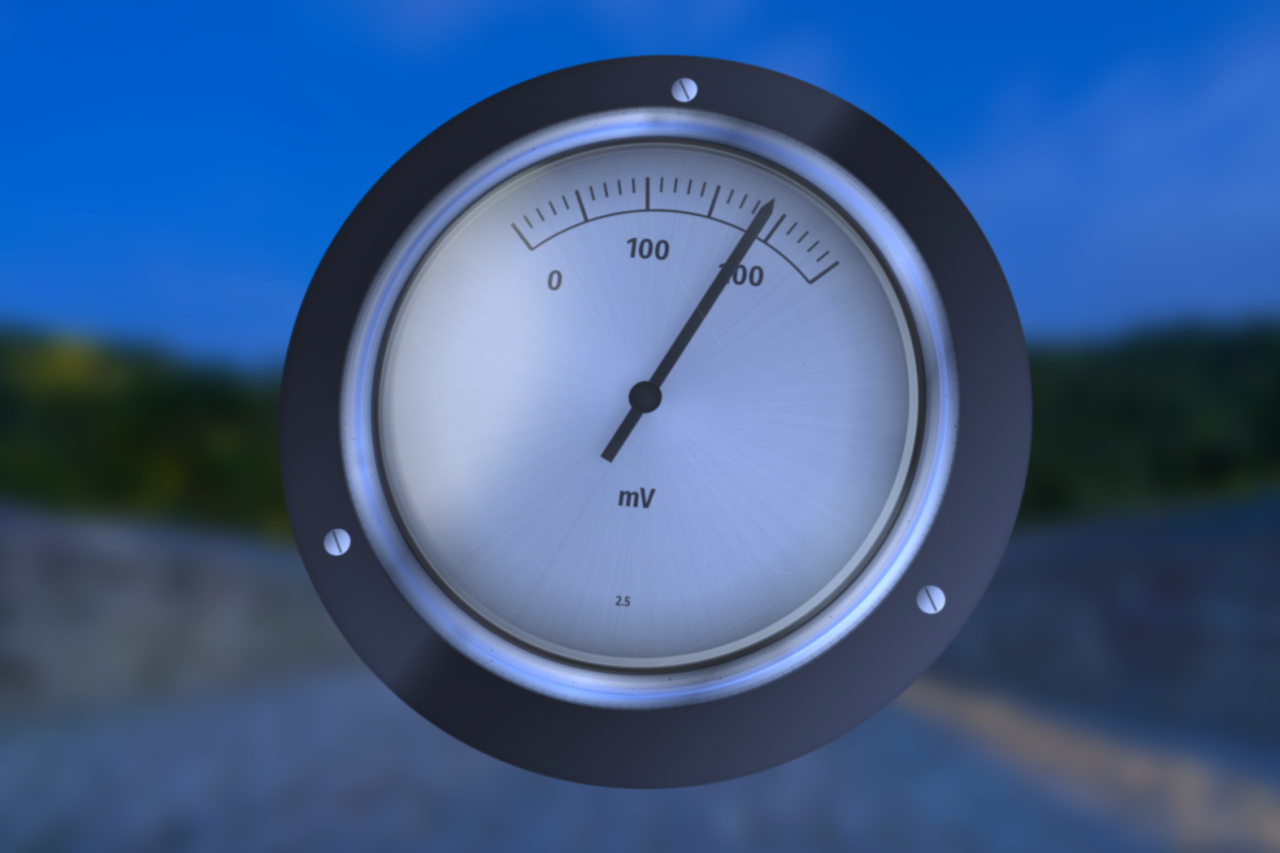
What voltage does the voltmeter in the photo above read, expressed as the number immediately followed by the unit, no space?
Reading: 190mV
